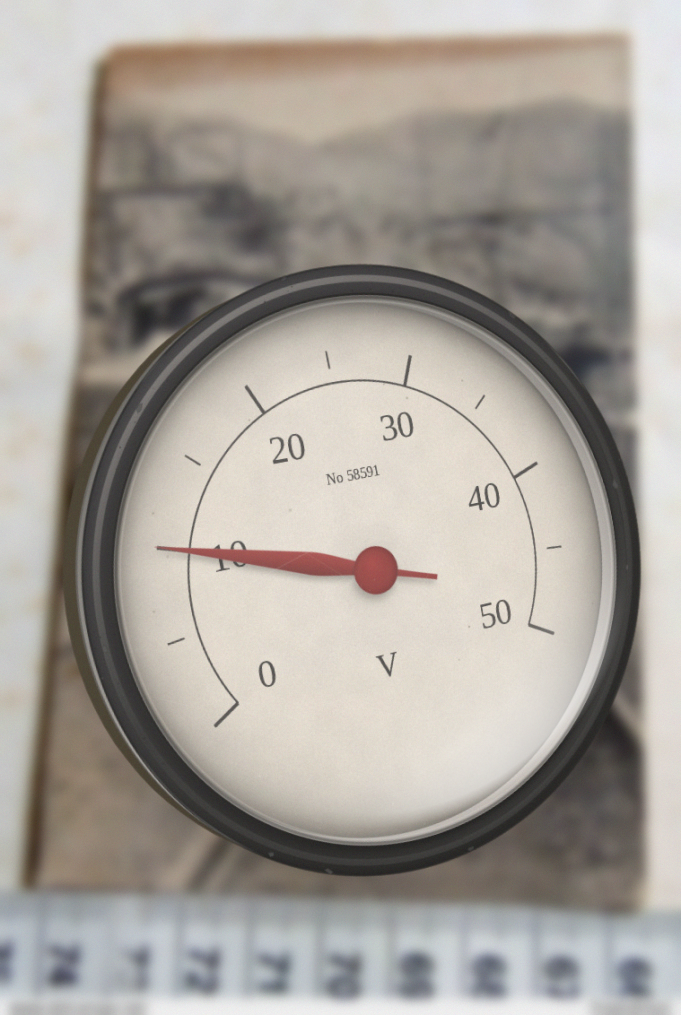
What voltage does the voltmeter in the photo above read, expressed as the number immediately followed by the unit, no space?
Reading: 10V
